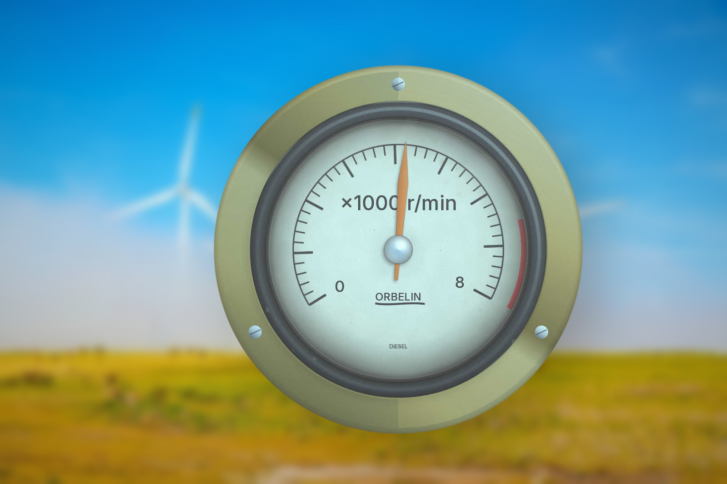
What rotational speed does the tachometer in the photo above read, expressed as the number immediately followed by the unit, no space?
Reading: 4200rpm
